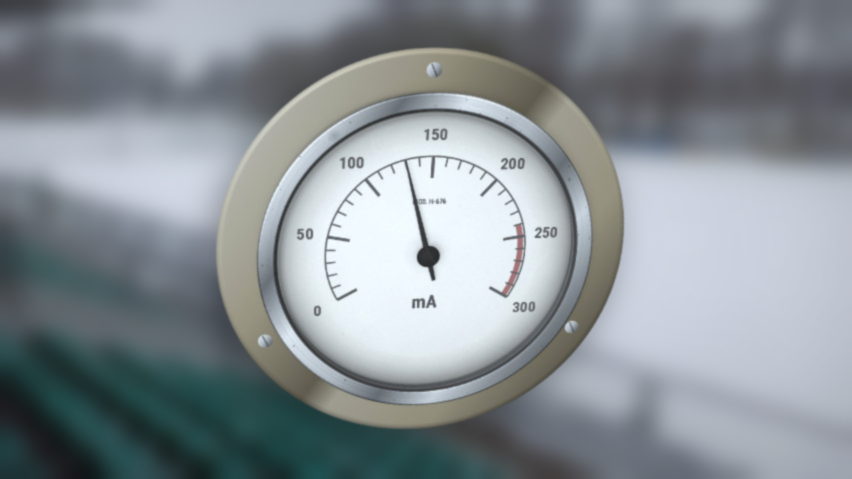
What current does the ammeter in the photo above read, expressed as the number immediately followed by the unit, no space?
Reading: 130mA
